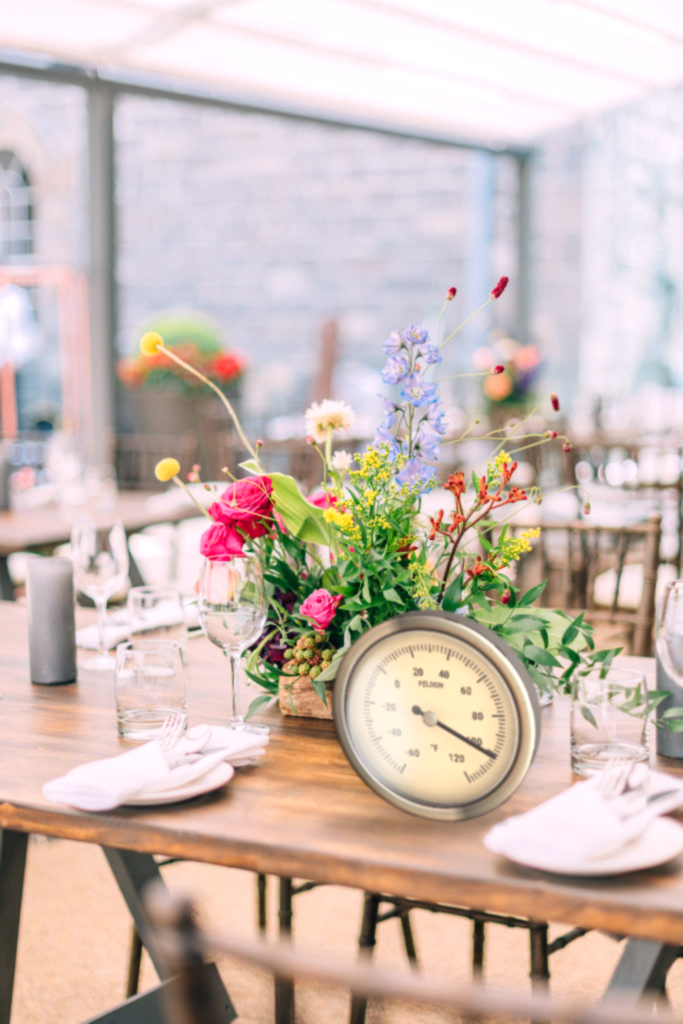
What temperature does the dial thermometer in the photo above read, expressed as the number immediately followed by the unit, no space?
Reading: 100°F
